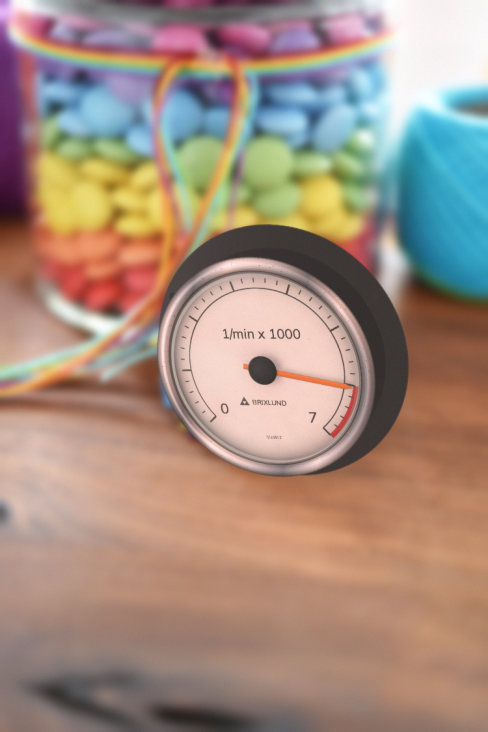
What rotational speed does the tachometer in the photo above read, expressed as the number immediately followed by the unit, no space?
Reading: 6000rpm
